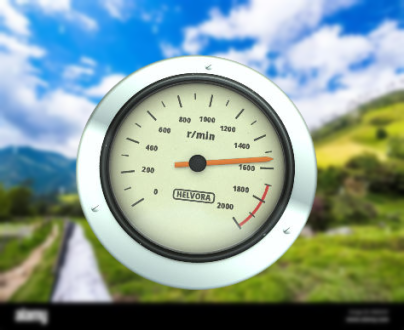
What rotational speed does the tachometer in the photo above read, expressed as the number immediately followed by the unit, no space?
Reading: 1550rpm
